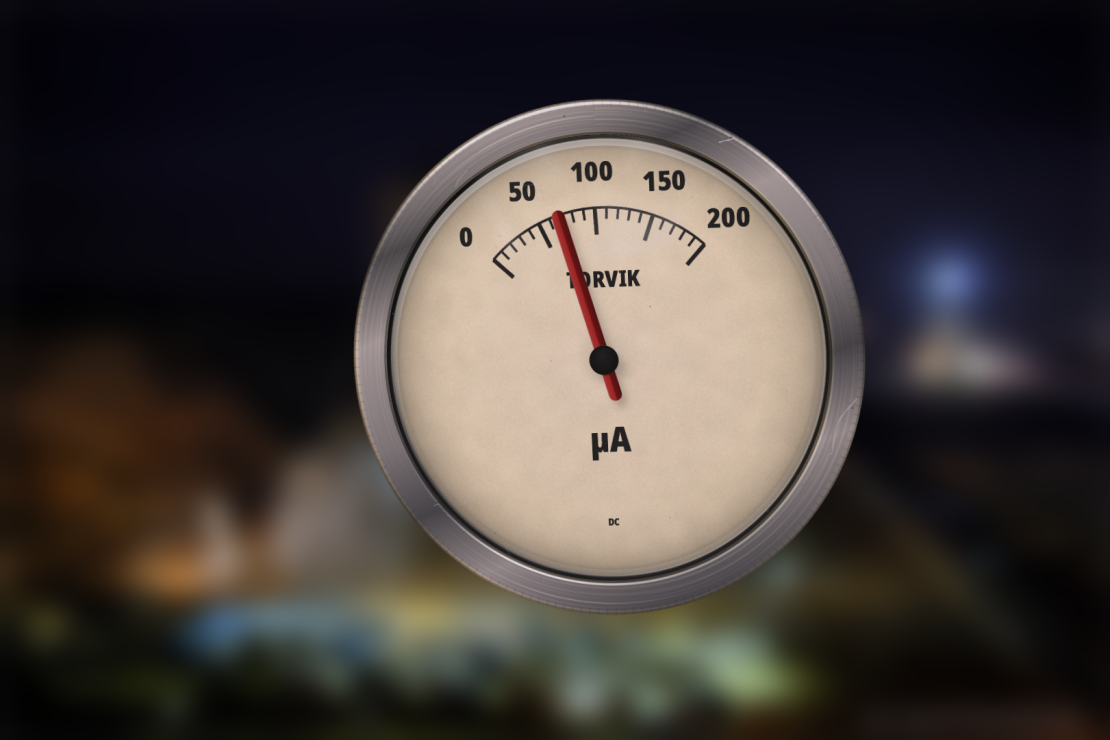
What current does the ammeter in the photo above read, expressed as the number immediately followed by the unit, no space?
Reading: 70µA
